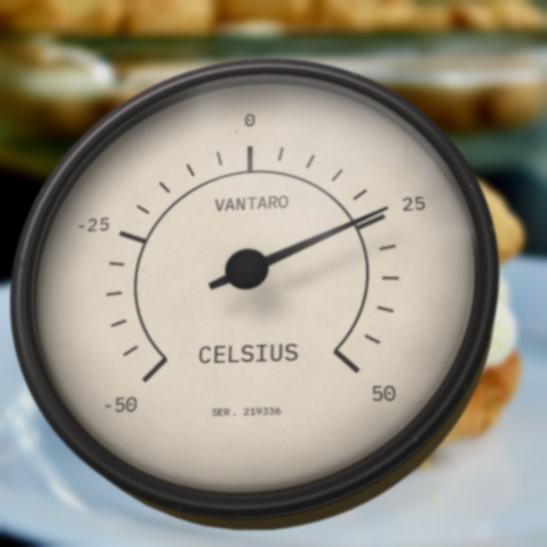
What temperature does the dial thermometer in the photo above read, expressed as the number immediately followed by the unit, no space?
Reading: 25°C
